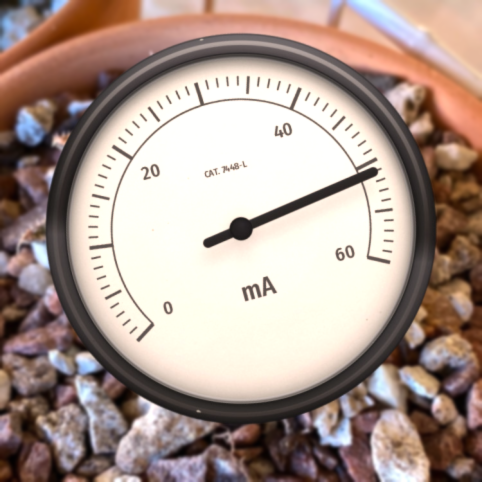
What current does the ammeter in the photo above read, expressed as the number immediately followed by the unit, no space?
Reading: 51mA
